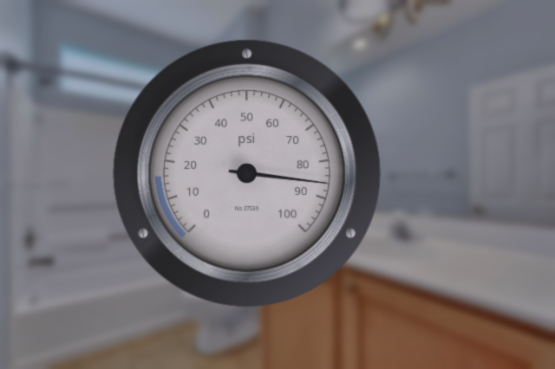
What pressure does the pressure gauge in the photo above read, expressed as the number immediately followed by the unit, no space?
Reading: 86psi
